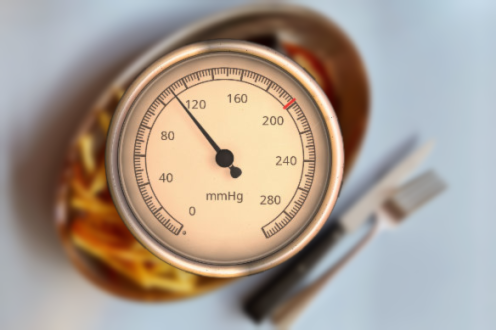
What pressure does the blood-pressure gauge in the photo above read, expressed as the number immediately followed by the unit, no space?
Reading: 110mmHg
